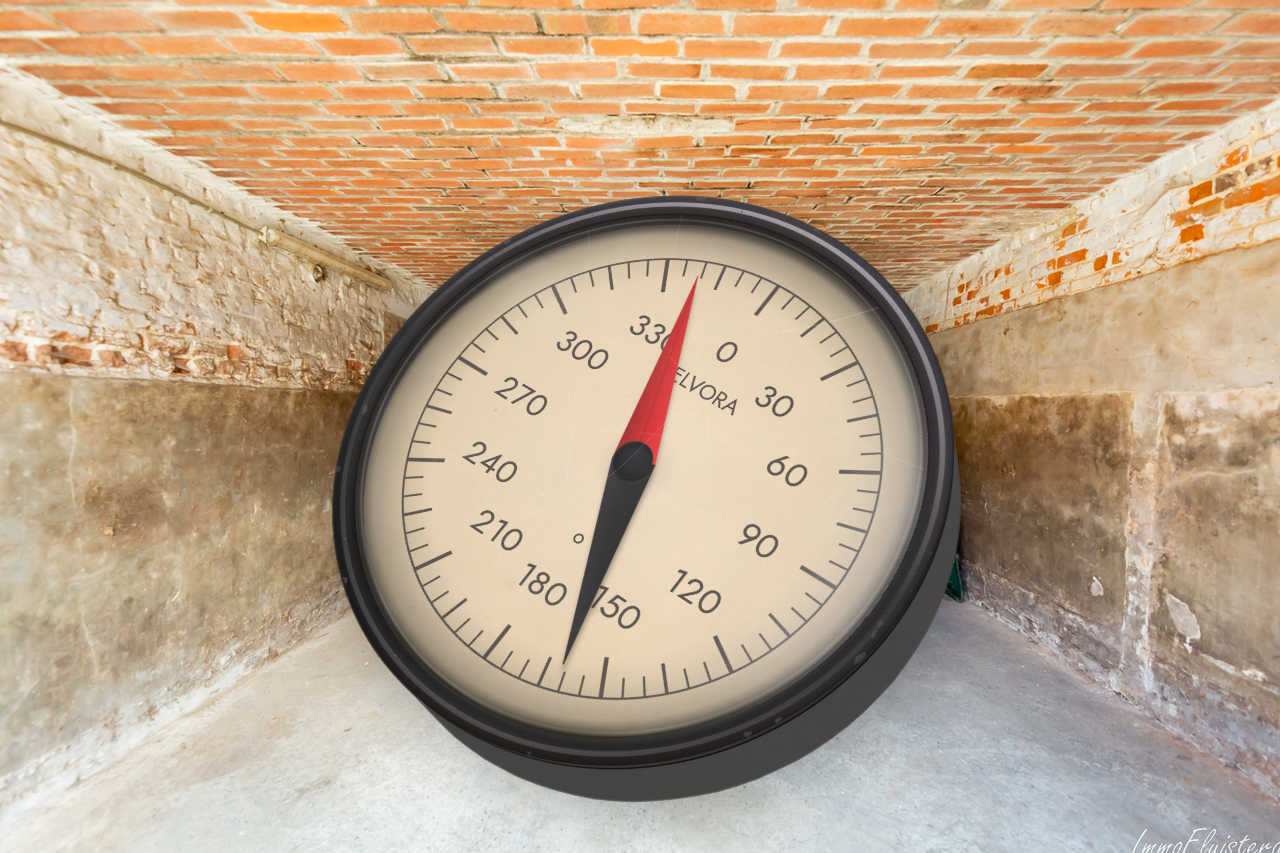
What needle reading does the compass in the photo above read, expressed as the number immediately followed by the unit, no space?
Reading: 340°
